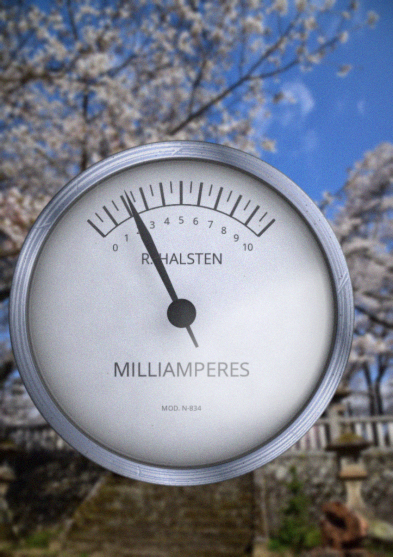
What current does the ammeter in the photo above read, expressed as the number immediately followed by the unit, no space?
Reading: 2.25mA
